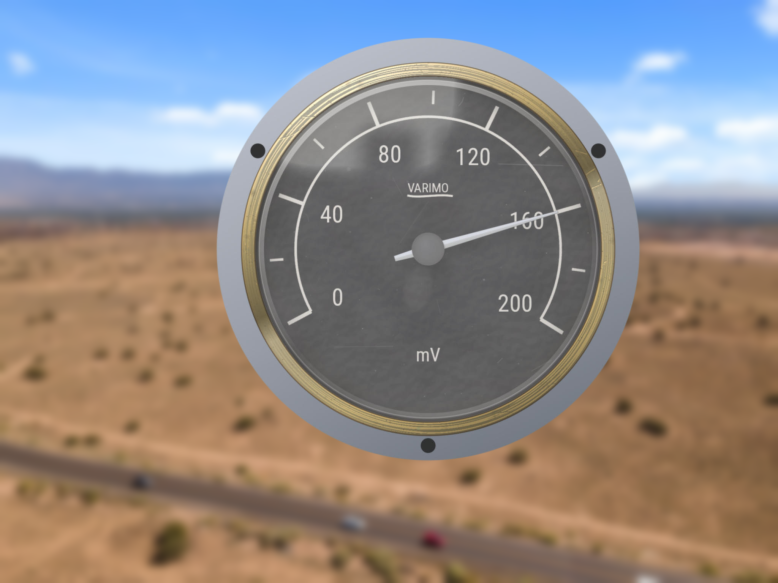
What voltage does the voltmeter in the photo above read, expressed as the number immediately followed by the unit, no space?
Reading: 160mV
